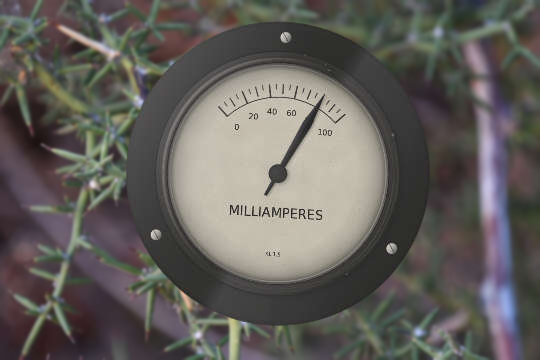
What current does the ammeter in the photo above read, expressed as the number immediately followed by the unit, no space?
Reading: 80mA
